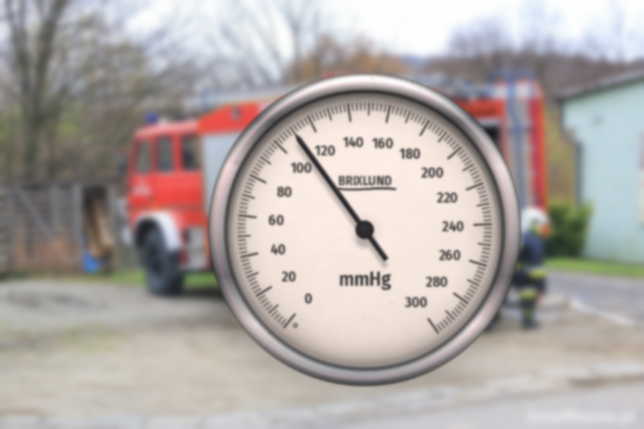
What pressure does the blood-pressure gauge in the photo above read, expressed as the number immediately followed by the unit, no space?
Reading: 110mmHg
